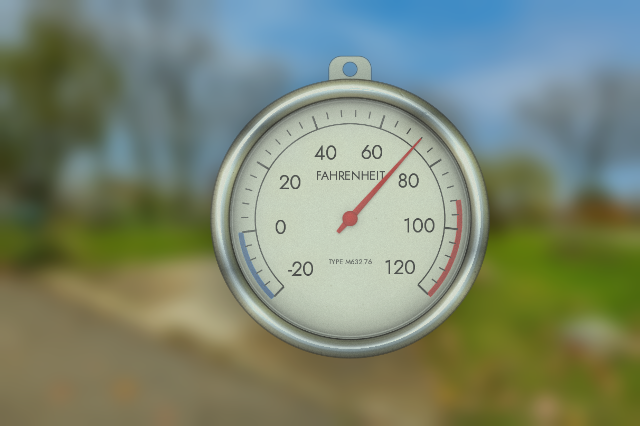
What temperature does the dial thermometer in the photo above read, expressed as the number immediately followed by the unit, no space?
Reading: 72°F
